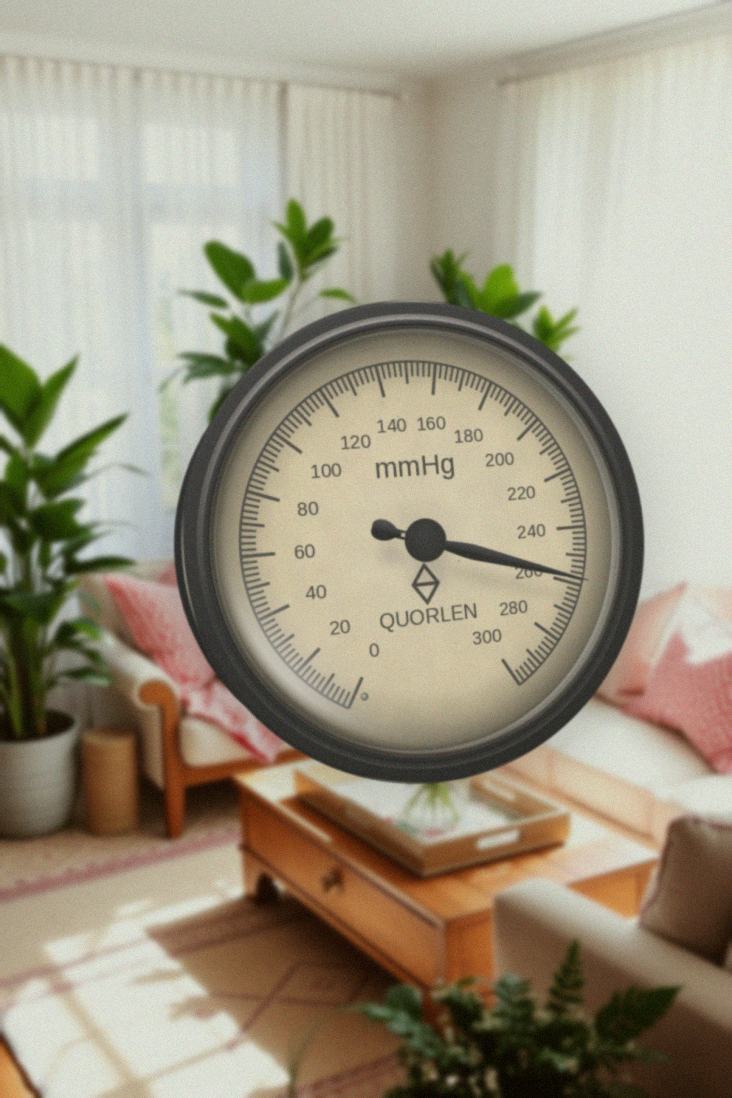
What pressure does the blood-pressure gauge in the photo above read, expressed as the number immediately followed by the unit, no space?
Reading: 258mmHg
